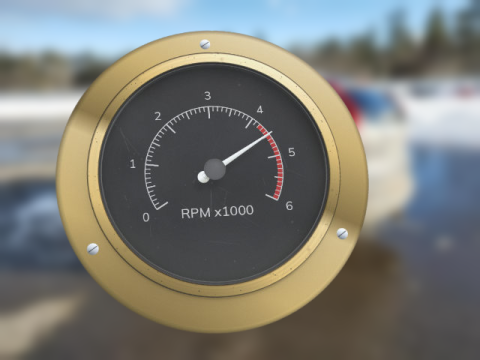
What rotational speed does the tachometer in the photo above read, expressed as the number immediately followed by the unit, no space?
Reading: 4500rpm
